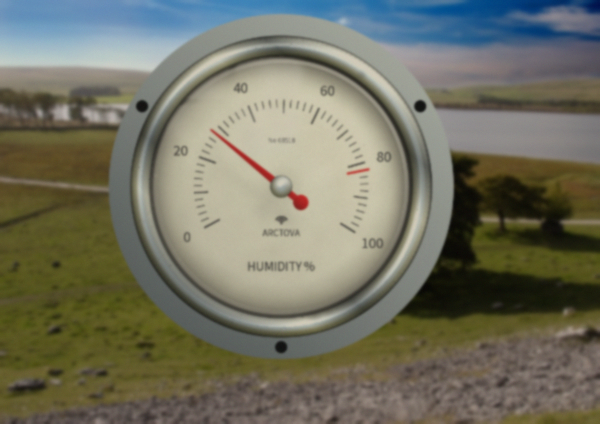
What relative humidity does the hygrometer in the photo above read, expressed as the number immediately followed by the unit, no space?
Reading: 28%
